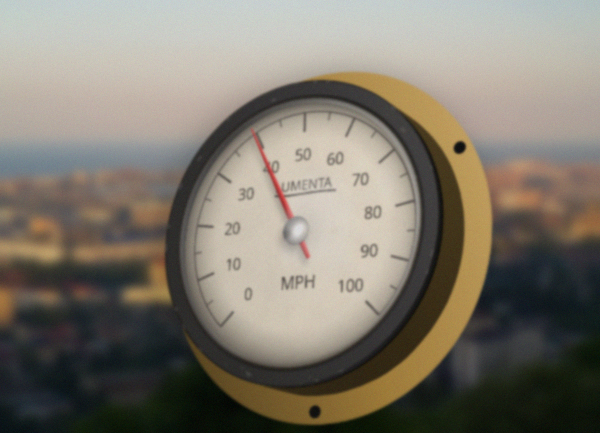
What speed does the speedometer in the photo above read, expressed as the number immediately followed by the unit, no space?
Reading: 40mph
